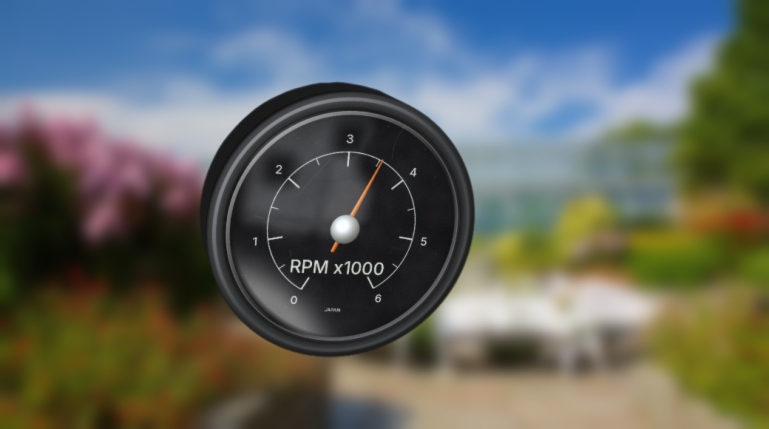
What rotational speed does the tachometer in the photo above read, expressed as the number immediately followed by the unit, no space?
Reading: 3500rpm
